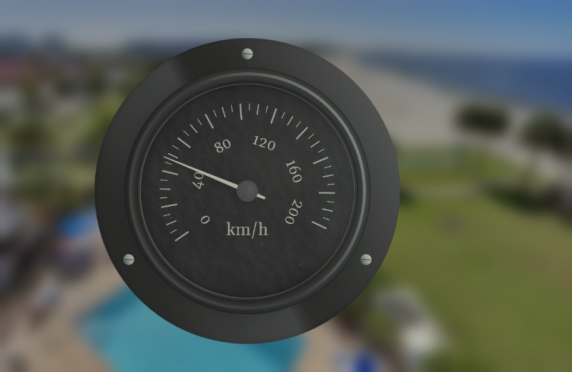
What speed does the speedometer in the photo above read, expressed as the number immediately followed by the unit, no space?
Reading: 47.5km/h
